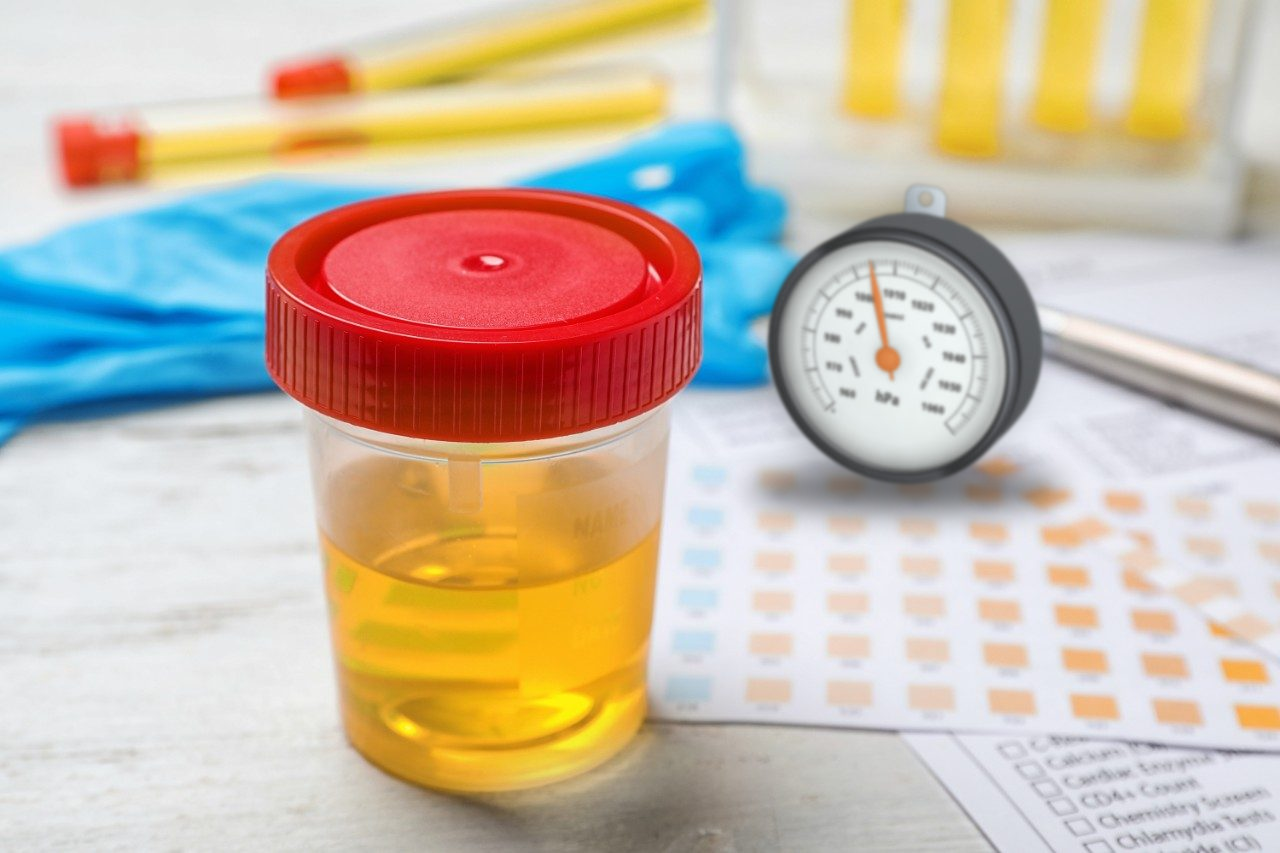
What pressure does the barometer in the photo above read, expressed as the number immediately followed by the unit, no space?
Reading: 1005hPa
